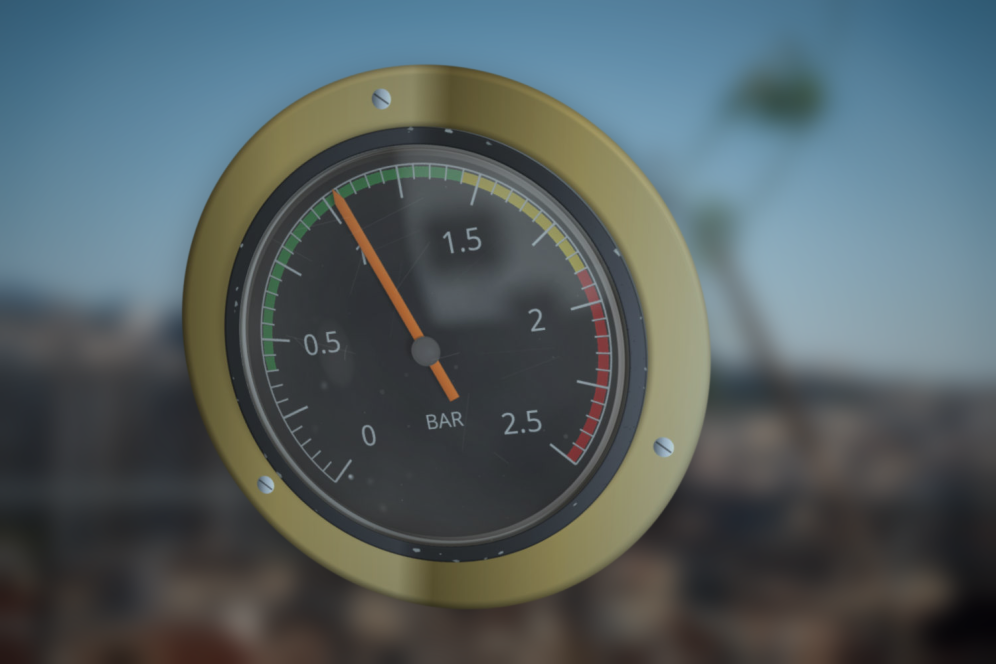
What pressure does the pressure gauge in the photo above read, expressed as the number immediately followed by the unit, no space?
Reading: 1.05bar
